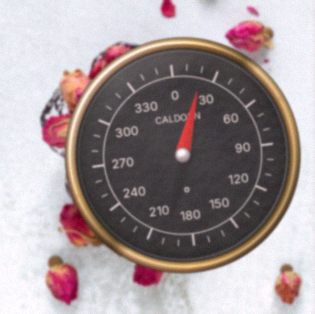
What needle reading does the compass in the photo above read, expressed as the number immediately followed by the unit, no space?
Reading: 20°
